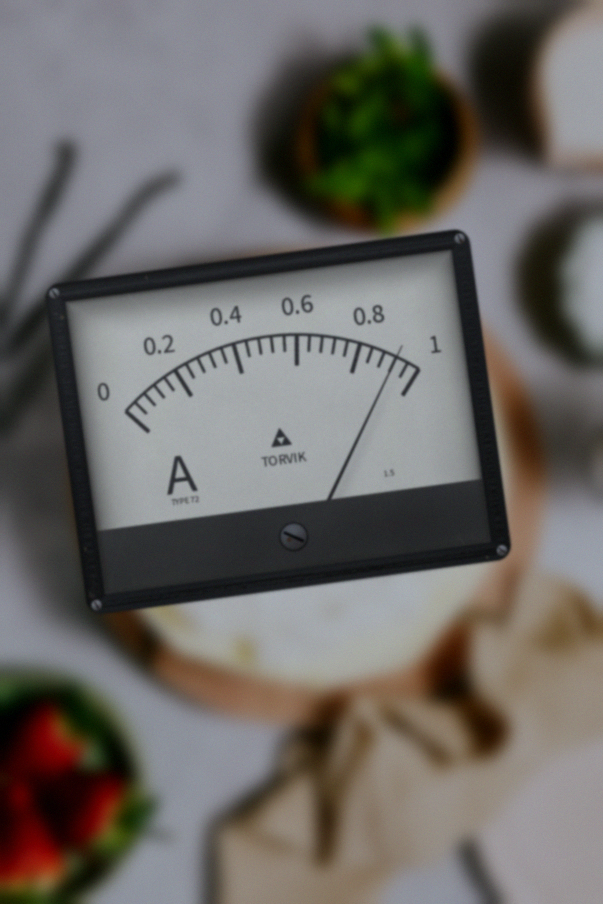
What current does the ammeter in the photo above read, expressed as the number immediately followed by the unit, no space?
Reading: 0.92A
